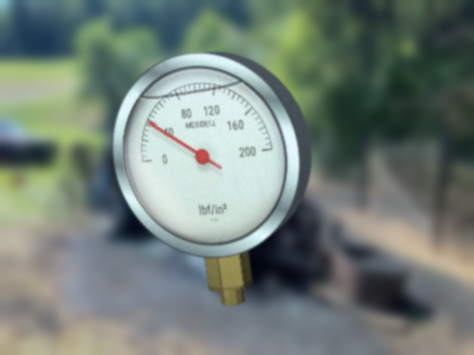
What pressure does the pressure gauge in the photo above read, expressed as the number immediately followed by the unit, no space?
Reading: 40psi
